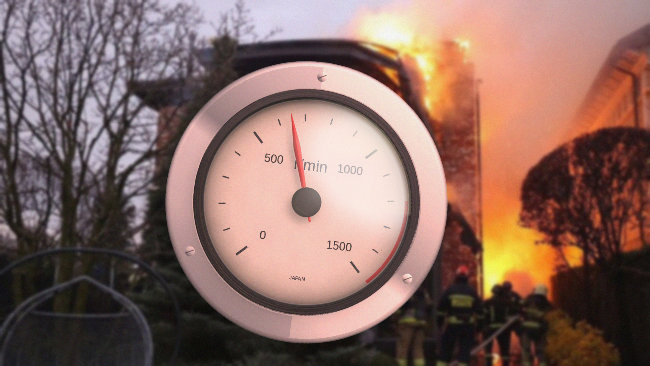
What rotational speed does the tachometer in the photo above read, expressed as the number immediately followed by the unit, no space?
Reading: 650rpm
